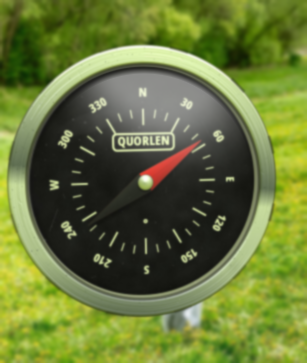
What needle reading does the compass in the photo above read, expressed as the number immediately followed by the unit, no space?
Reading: 55°
